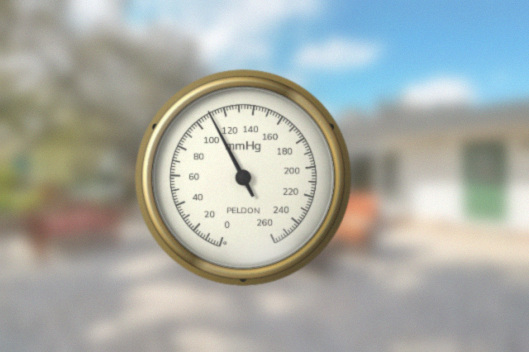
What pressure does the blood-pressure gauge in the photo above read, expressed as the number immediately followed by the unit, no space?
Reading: 110mmHg
